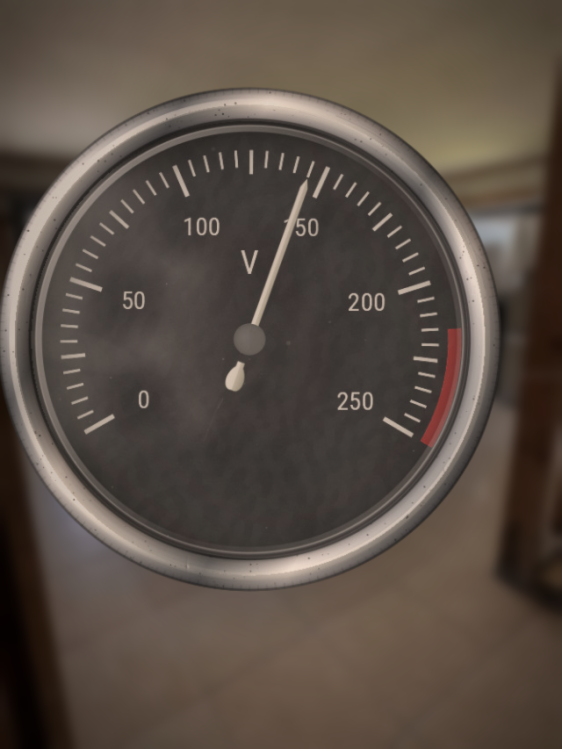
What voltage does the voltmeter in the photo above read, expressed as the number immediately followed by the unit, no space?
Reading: 145V
